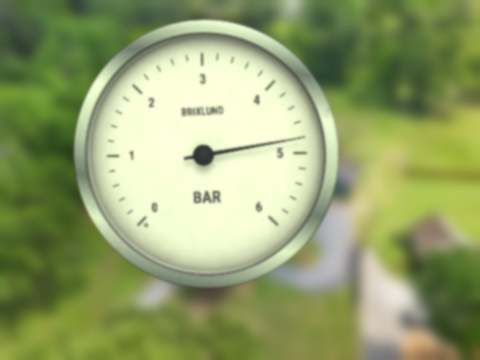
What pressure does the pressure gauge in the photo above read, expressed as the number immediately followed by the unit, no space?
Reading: 4.8bar
